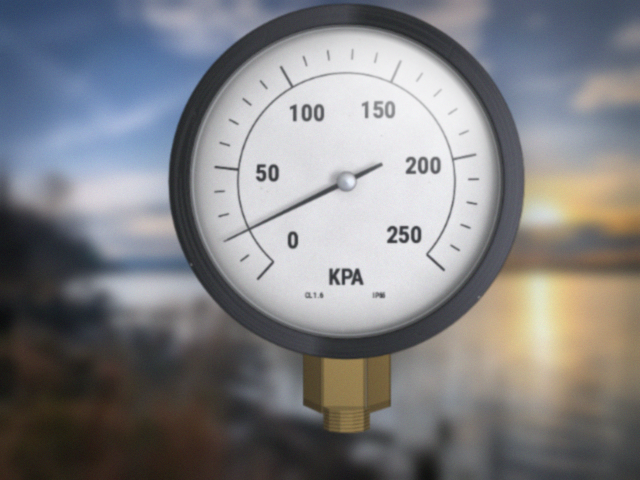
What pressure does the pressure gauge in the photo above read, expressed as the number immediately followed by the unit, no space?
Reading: 20kPa
